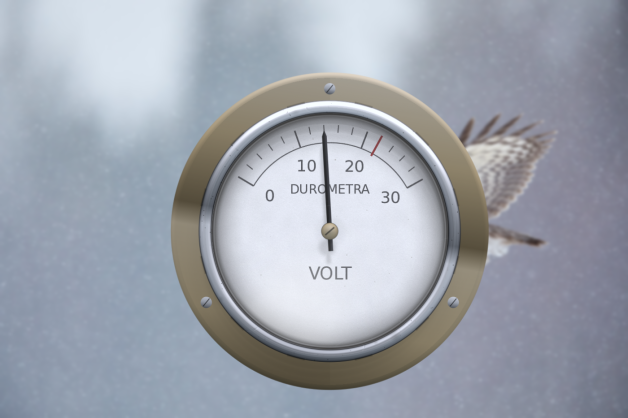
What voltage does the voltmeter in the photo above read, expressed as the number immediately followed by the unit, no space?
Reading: 14V
